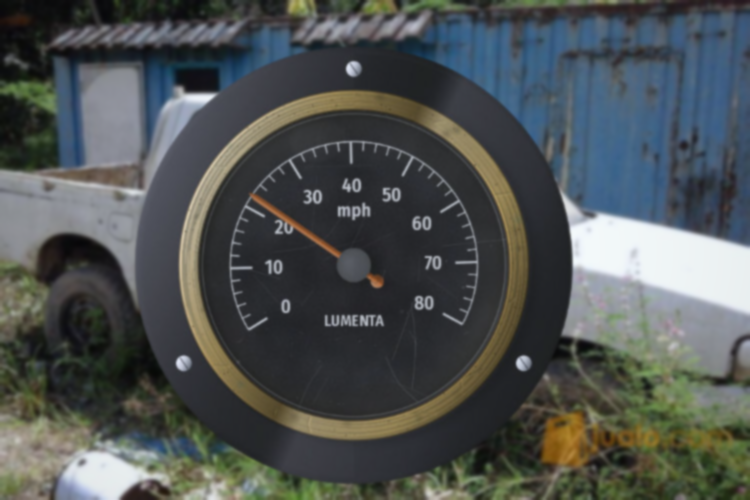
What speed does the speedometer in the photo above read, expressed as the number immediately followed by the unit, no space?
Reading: 22mph
